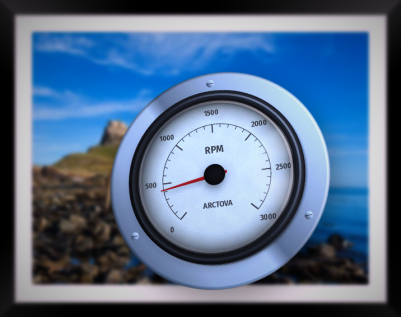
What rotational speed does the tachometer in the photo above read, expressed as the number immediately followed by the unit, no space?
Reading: 400rpm
